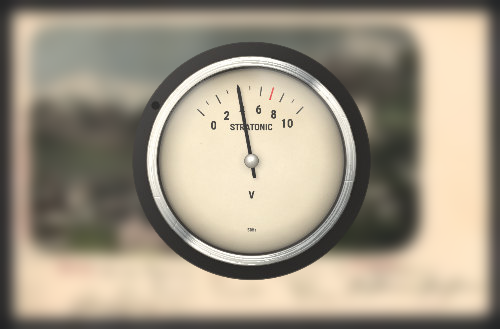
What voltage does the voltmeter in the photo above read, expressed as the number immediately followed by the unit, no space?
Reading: 4V
